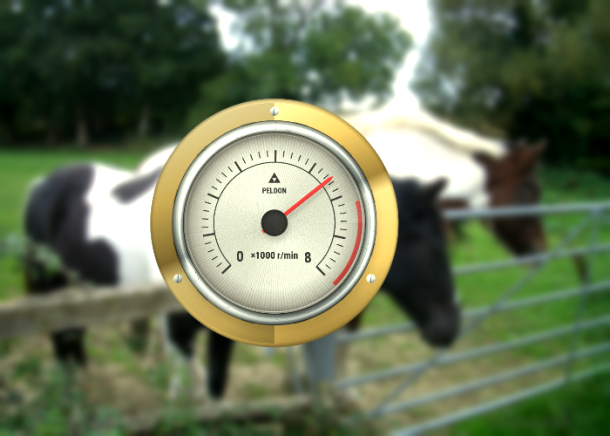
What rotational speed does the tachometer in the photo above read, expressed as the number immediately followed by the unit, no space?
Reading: 5500rpm
